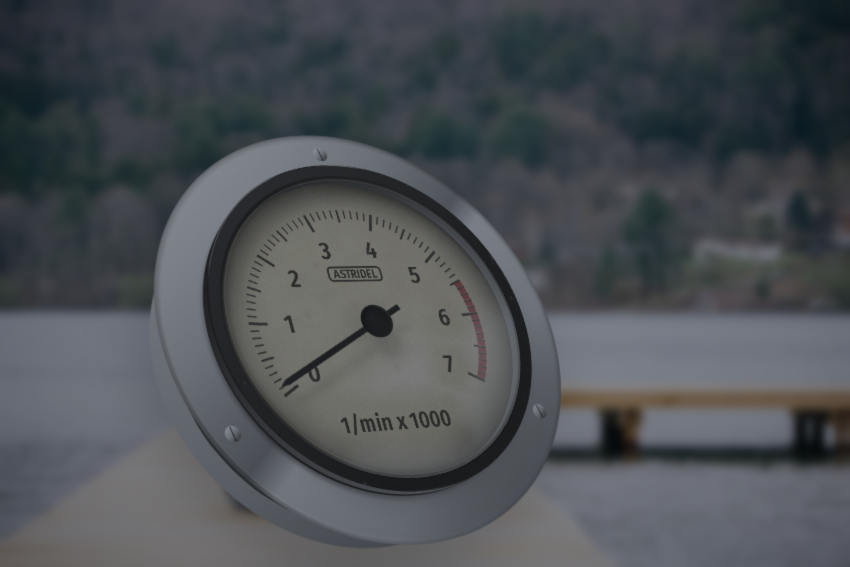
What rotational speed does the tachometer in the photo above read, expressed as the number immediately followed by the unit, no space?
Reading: 100rpm
